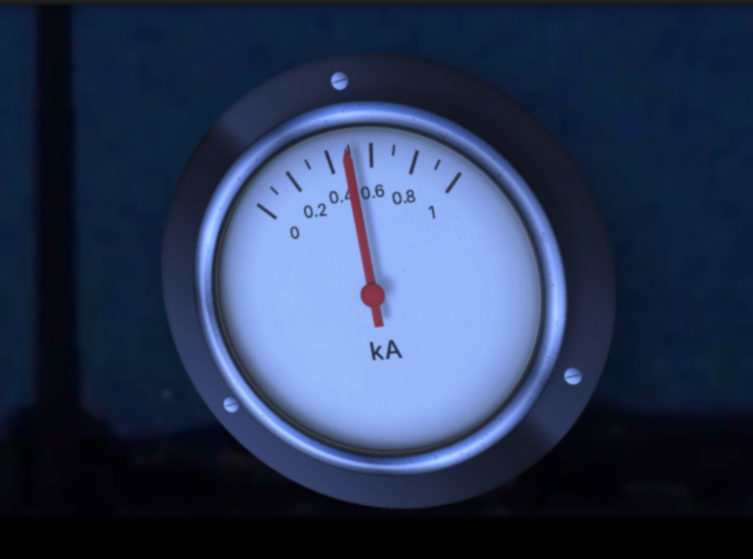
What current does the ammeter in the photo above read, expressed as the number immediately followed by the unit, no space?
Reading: 0.5kA
